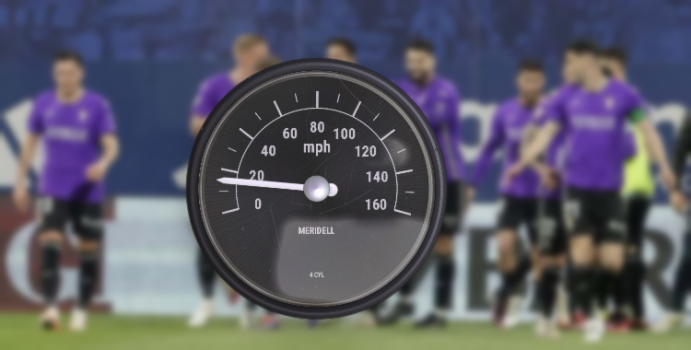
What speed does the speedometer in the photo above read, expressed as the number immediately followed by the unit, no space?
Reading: 15mph
